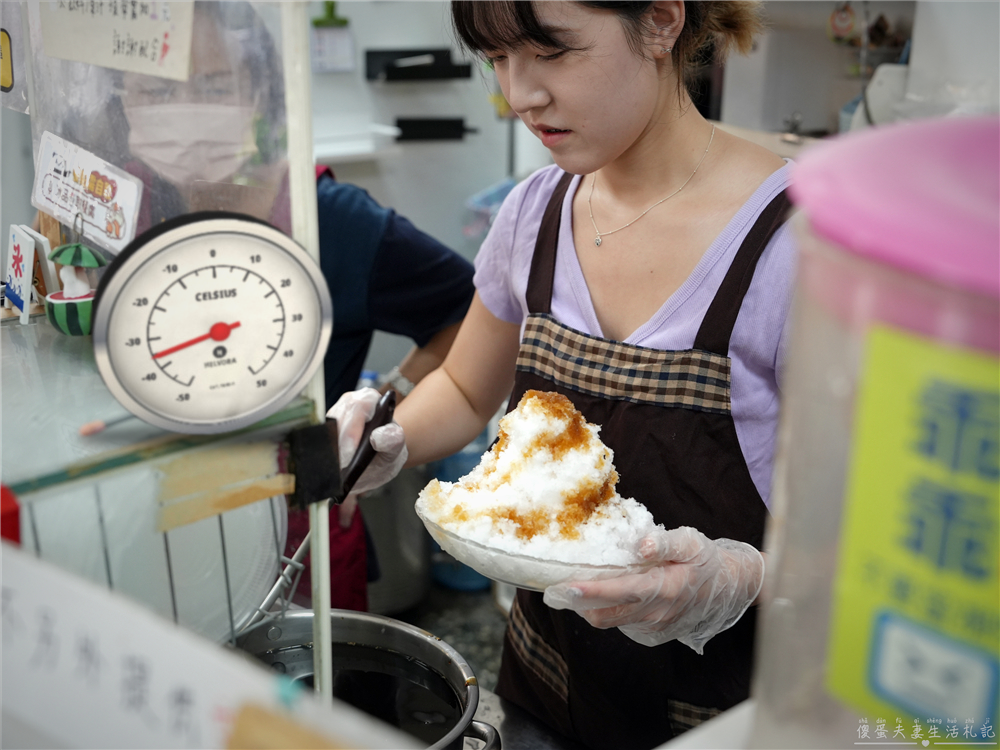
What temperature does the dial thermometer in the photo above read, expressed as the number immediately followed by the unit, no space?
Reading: -35°C
